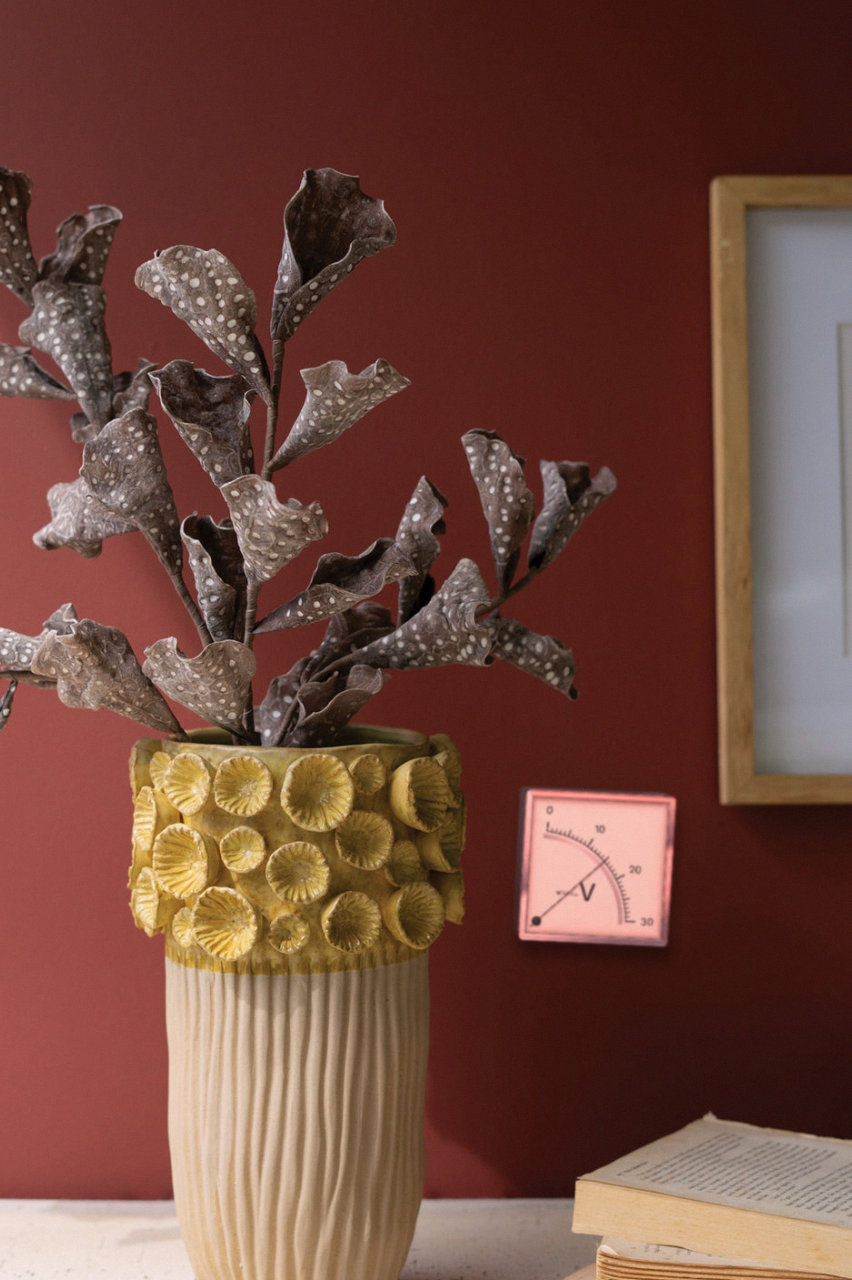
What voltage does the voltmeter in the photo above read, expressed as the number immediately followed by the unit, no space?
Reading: 15V
